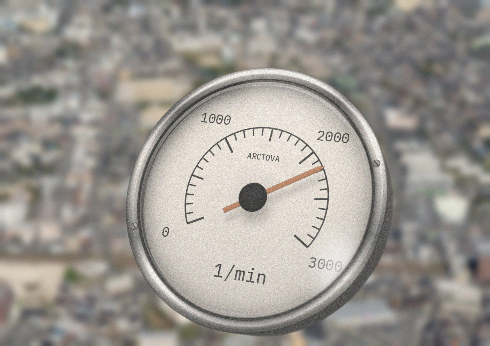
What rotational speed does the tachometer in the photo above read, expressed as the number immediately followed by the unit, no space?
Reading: 2200rpm
